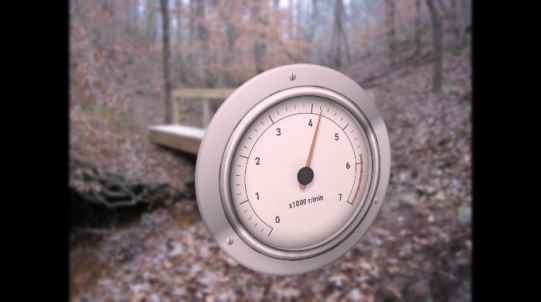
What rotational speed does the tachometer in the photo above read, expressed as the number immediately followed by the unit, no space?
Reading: 4200rpm
